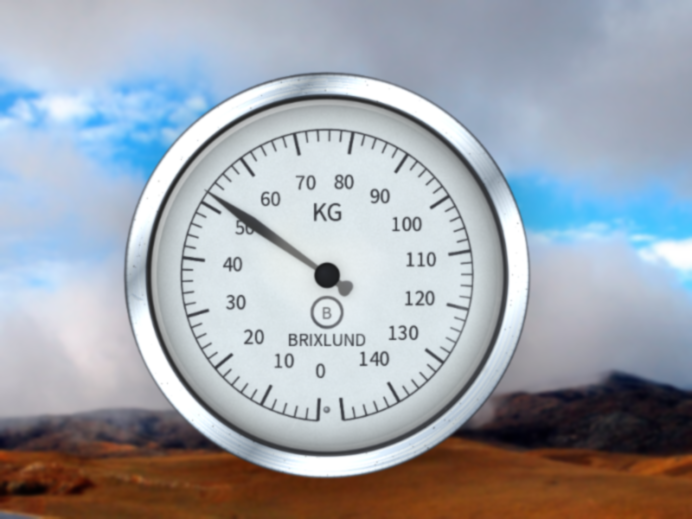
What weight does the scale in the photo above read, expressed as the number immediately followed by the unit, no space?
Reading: 52kg
